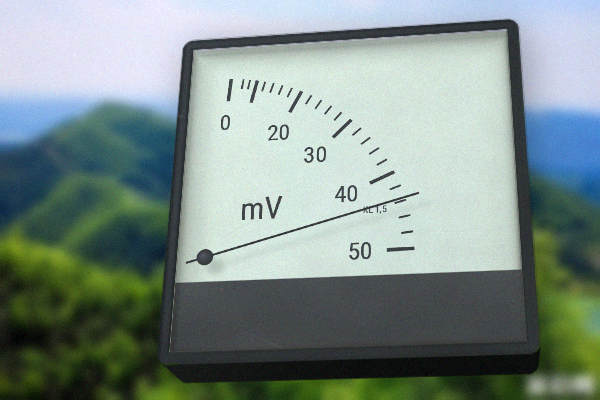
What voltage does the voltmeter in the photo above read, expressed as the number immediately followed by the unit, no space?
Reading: 44mV
